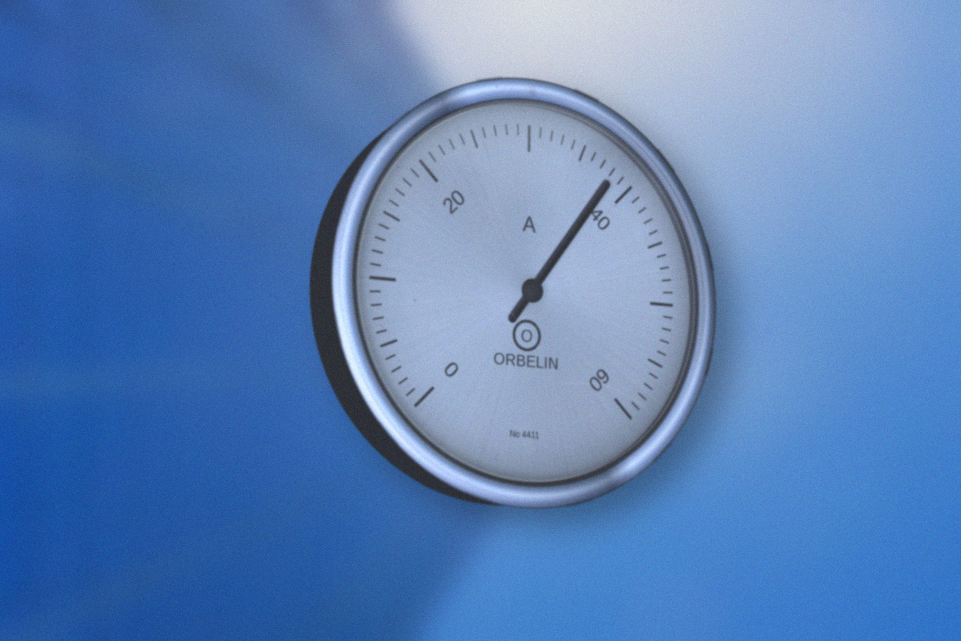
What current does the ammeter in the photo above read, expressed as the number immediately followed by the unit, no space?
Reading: 38A
